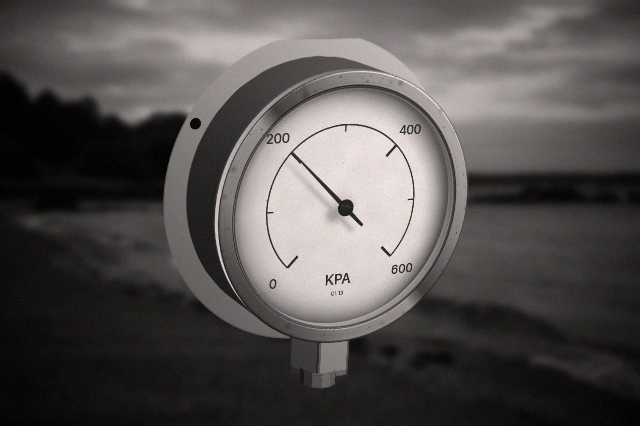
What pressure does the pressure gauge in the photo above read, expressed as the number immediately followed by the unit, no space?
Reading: 200kPa
